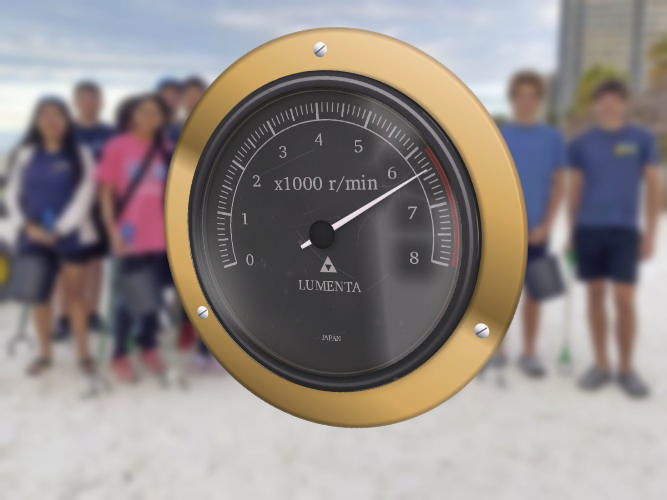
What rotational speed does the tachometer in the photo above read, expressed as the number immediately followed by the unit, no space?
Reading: 6400rpm
